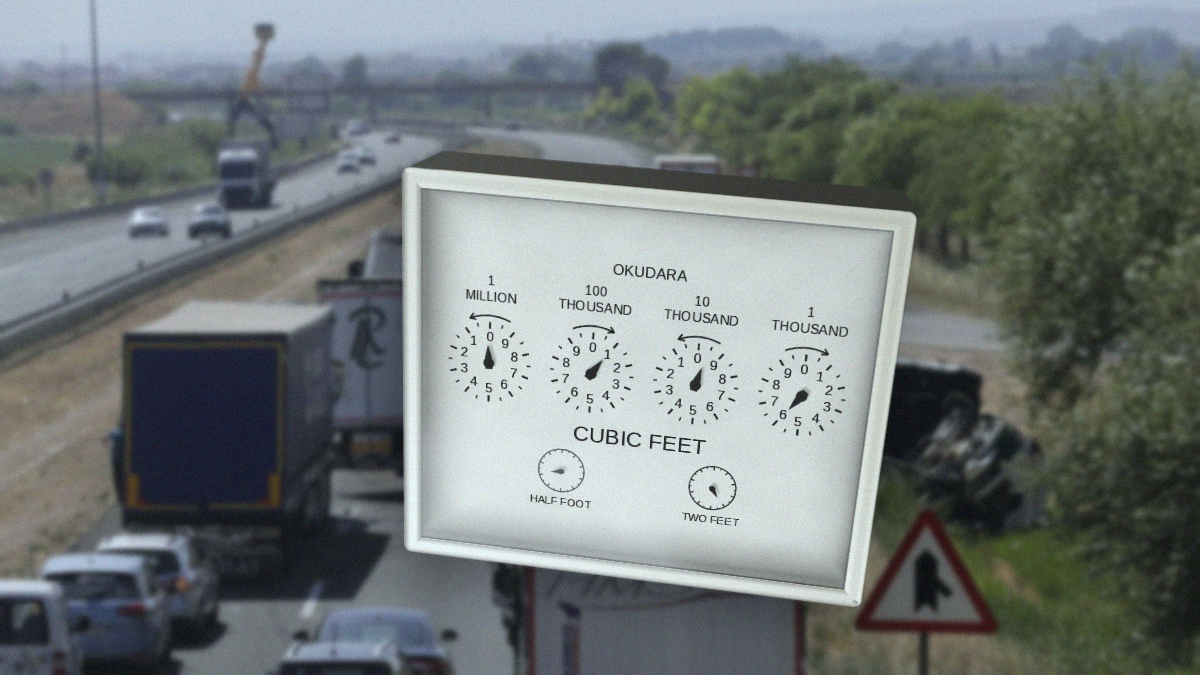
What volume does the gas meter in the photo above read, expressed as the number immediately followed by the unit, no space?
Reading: 9600ft³
